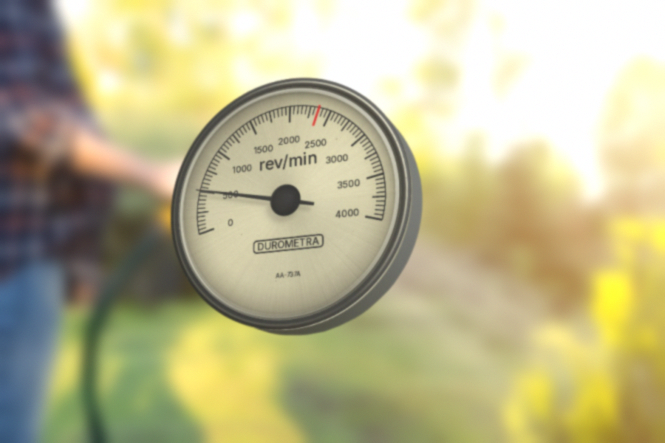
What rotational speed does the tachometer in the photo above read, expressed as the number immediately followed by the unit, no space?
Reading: 500rpm
